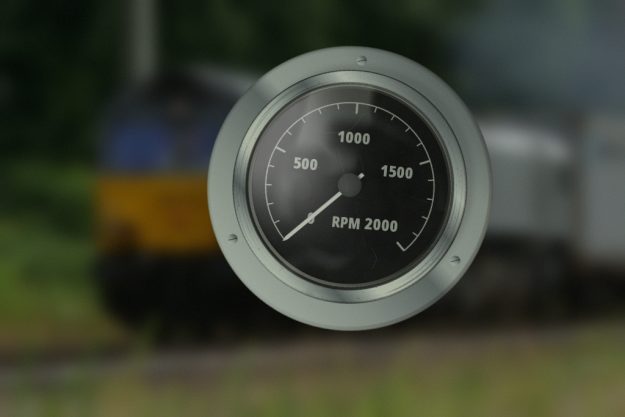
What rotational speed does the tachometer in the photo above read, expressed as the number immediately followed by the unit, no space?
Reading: 0rpm
